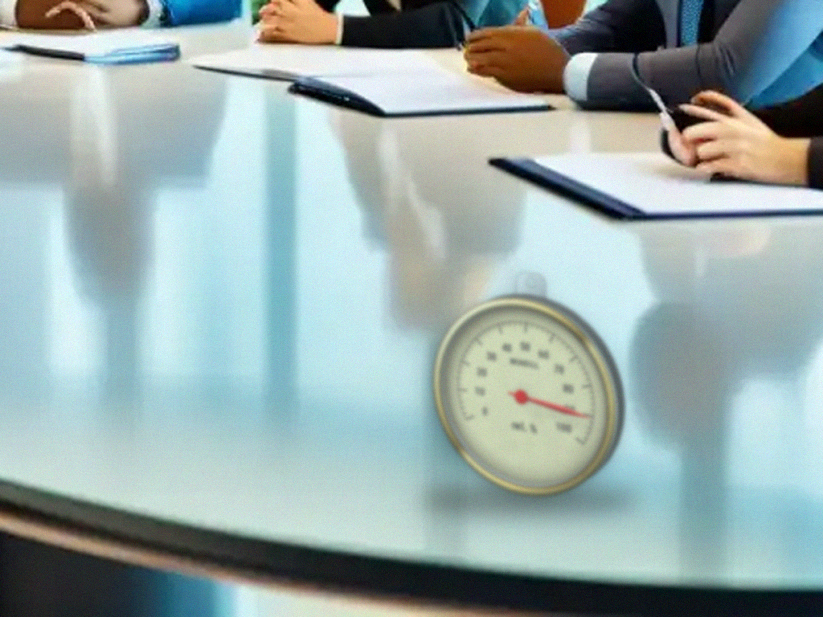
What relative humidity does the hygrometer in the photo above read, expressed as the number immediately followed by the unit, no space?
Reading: 90%
